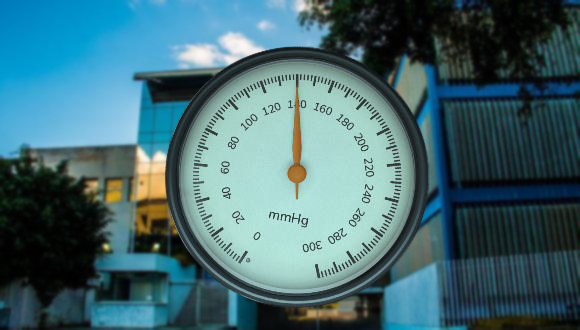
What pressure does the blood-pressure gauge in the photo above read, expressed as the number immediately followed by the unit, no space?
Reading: 140mmHg
